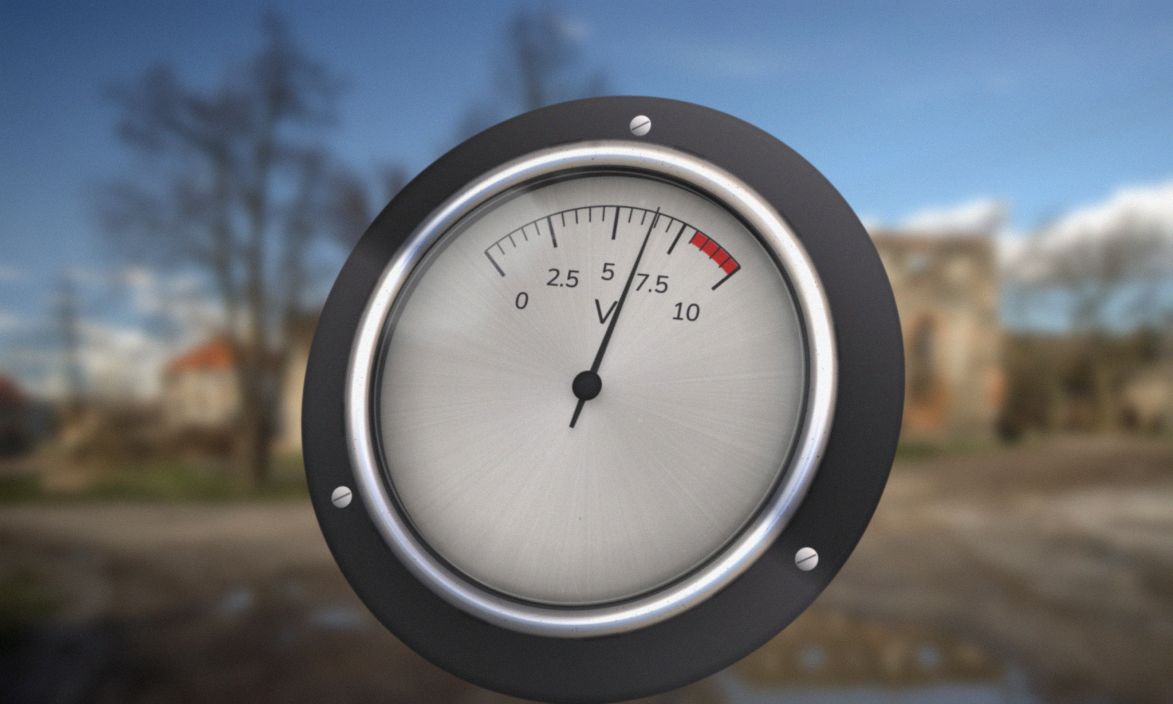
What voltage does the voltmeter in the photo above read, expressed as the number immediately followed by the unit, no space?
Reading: 6.5V
